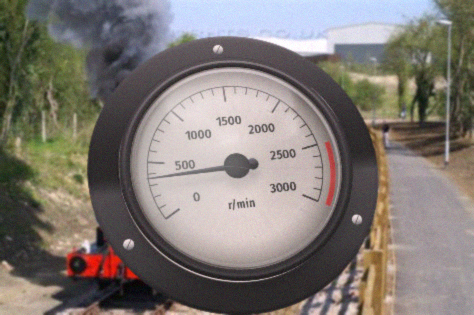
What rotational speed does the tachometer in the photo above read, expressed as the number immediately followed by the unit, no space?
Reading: 350rpm
